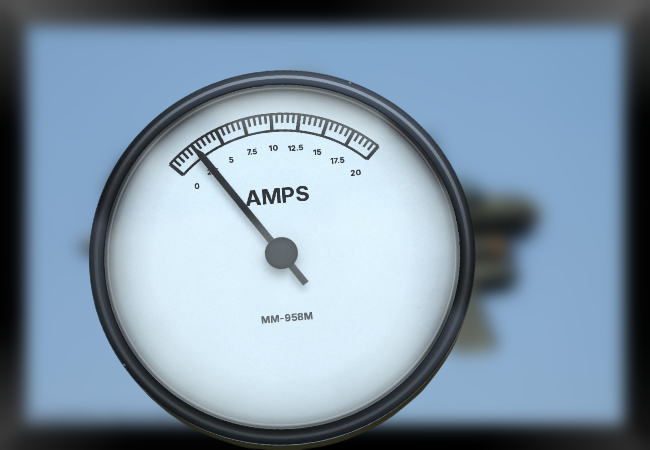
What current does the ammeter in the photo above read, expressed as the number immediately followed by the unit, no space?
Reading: 2.5A
